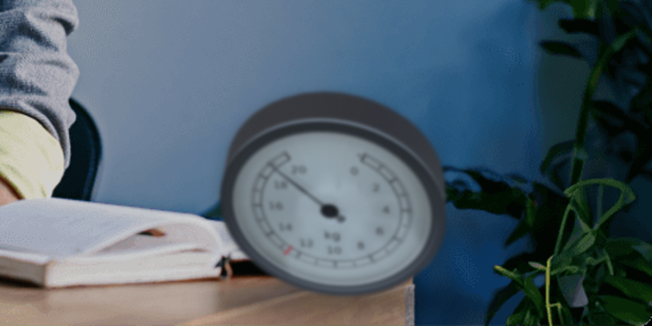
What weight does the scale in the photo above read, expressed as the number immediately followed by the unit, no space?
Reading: 19kg
